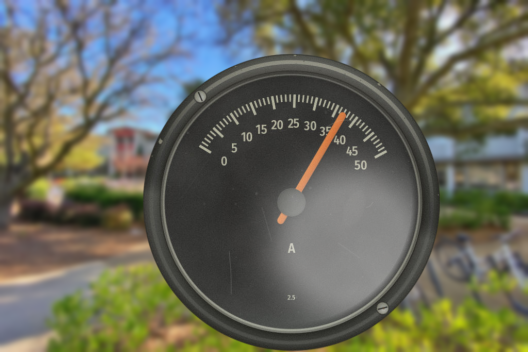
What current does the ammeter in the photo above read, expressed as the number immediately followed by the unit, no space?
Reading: 37A
